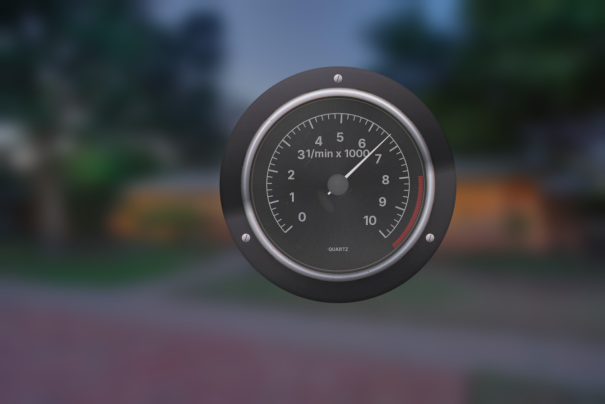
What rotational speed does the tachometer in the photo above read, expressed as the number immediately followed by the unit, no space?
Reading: 6600rpm
